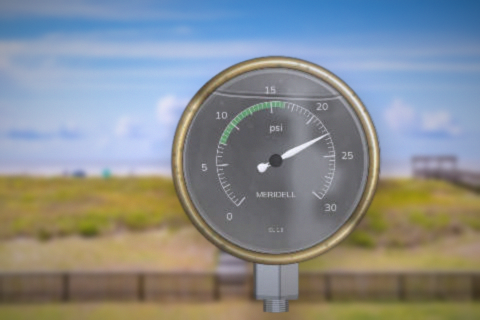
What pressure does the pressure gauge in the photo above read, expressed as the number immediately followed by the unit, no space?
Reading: 22.5psi
